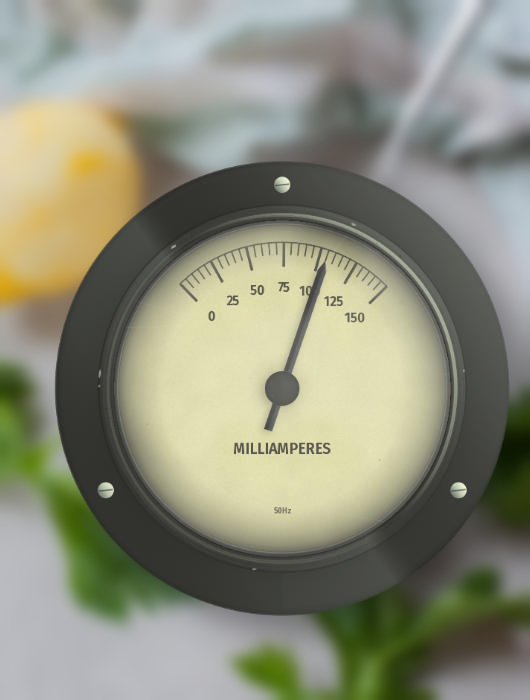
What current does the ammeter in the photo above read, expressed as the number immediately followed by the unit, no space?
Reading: 105mA
